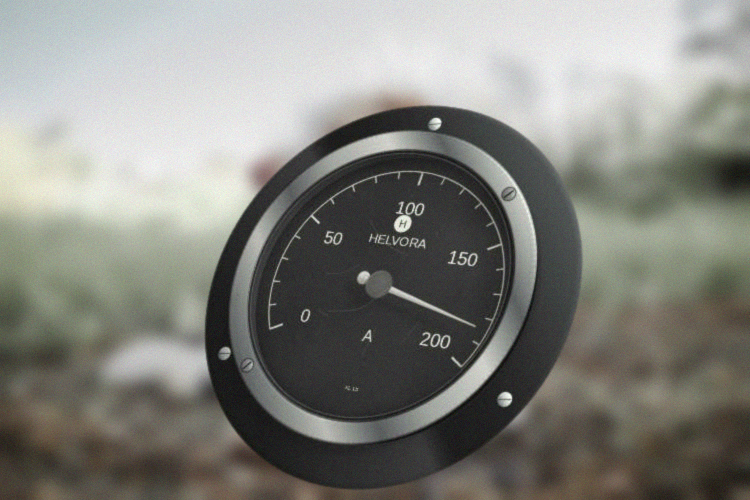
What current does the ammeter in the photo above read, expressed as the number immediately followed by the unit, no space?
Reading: 185A
